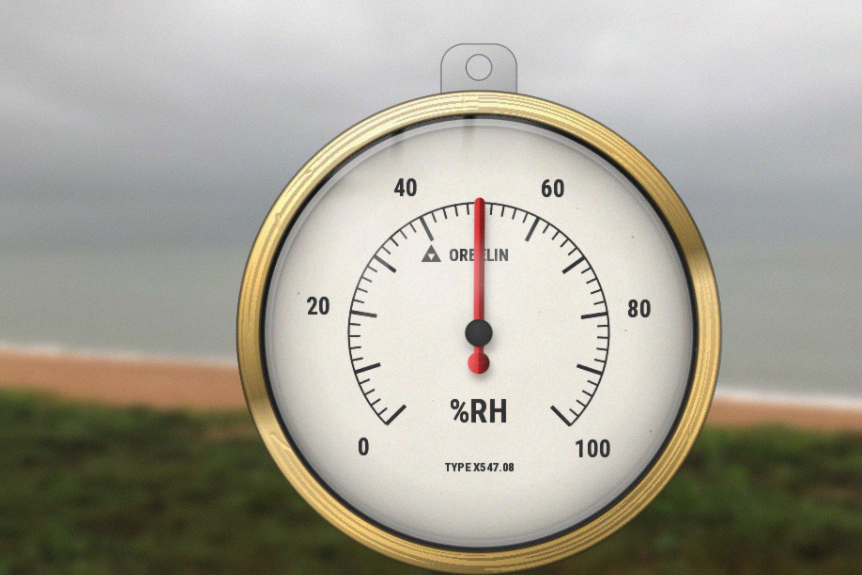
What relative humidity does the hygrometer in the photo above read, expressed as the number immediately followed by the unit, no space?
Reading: 50%
